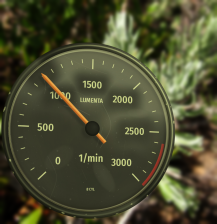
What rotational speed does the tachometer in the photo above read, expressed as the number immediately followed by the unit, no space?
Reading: 1000rpm
